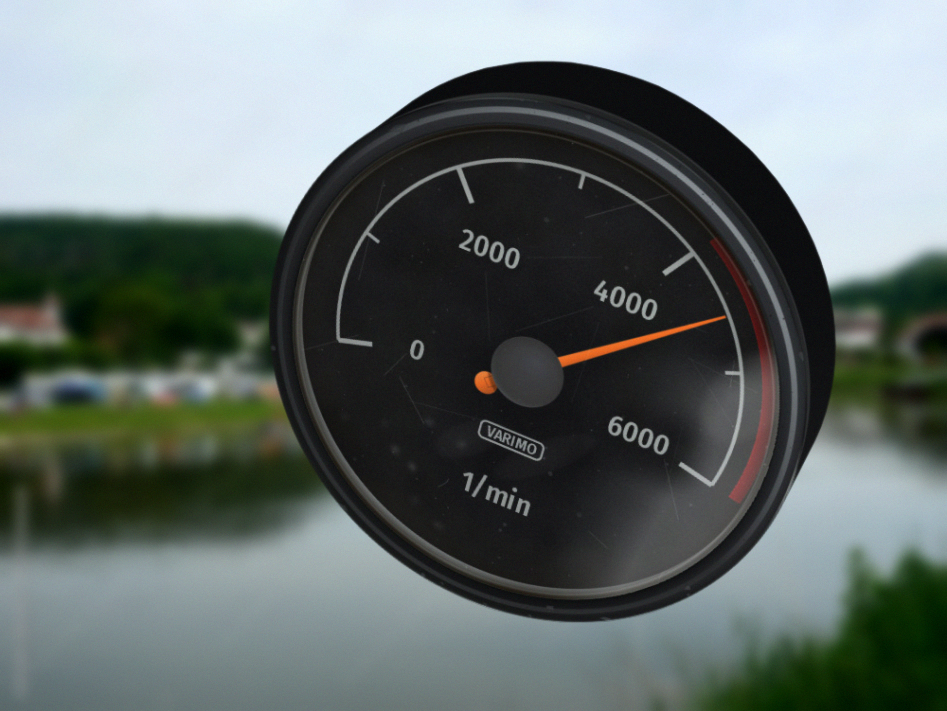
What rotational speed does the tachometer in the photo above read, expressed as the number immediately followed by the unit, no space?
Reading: 4500rpm
